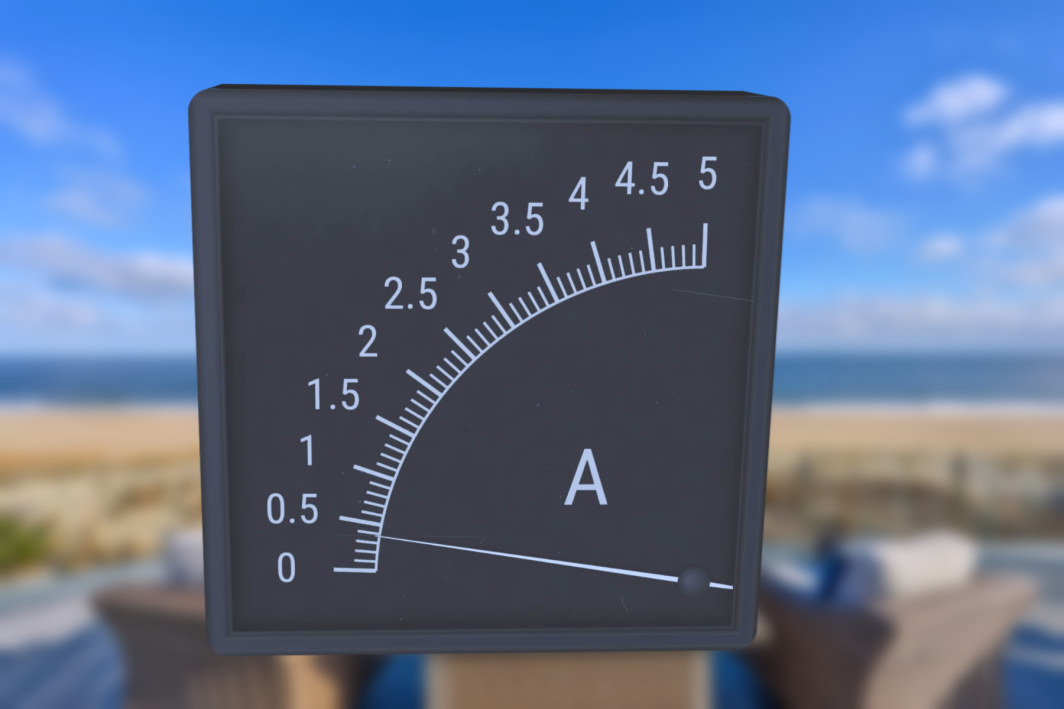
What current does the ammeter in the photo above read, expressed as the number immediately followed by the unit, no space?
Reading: 0.4A
